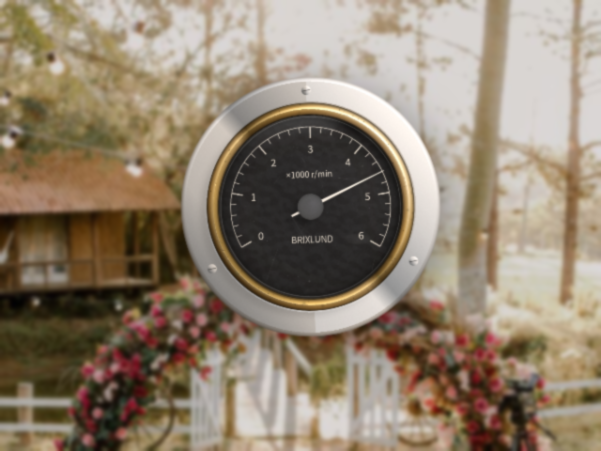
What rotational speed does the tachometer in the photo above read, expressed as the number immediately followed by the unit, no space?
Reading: 4600rpm
